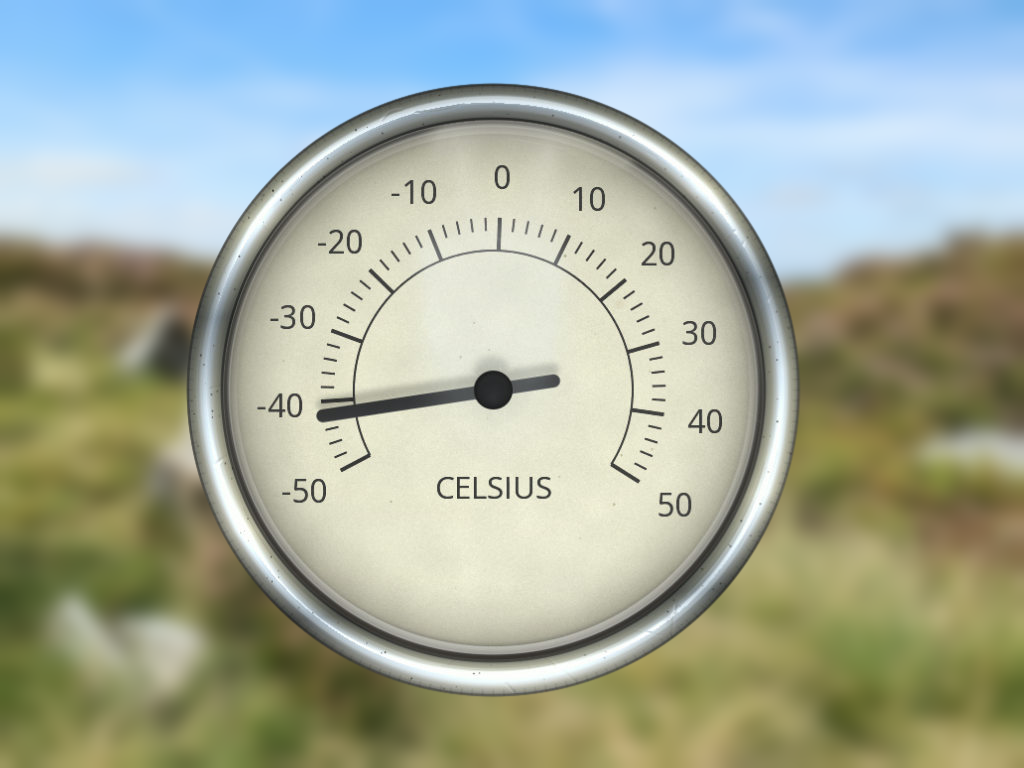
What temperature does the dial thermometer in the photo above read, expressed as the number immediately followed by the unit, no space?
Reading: -42°C
